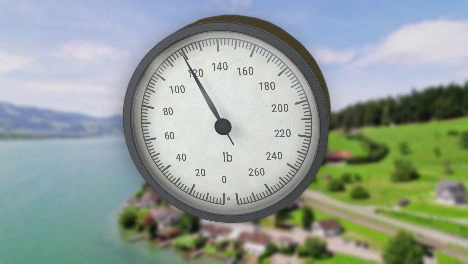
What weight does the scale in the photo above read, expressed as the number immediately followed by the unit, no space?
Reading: 120lb
